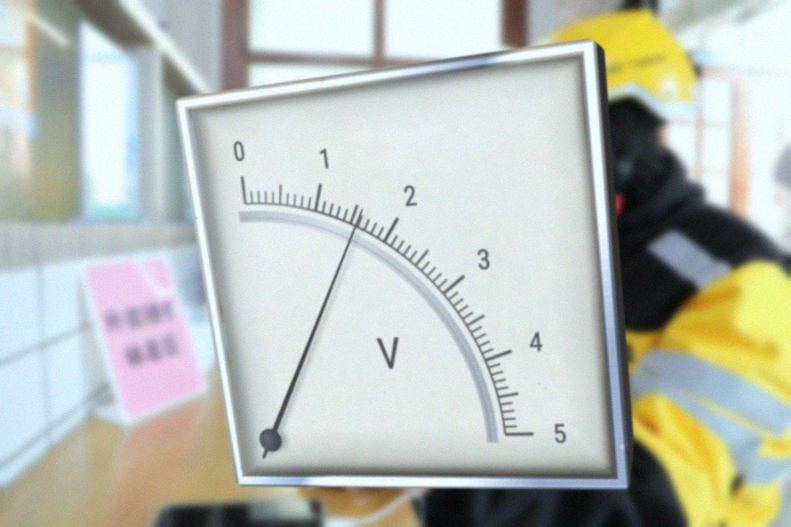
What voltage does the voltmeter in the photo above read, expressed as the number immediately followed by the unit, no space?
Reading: 1.6V
